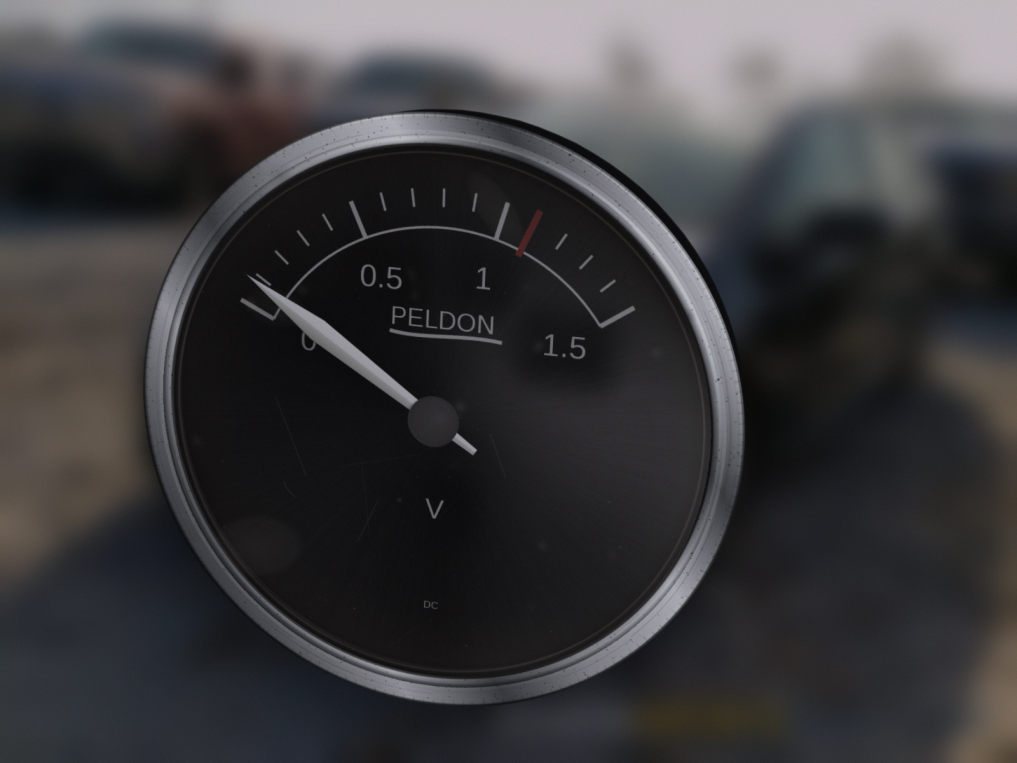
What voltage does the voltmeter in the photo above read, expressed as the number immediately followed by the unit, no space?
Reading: 0.1V
